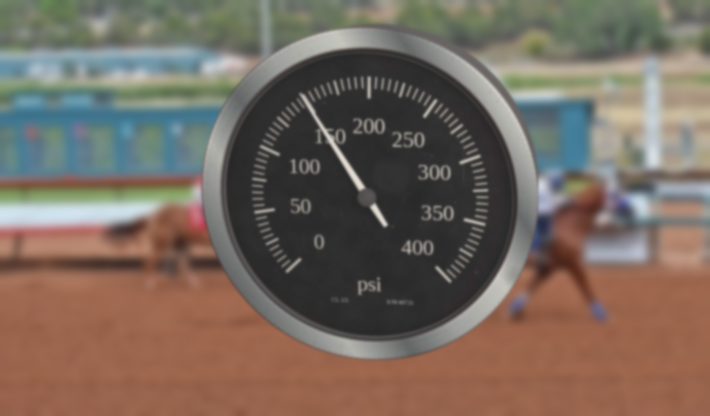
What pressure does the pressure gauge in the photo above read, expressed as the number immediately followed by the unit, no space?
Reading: 150psi
